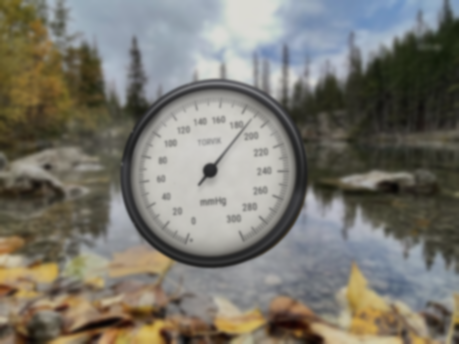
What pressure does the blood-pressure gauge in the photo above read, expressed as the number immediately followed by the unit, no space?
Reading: 190mmHg
